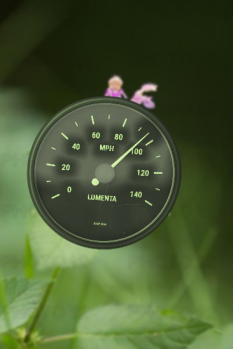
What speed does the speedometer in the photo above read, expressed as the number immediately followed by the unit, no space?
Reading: 95mph
